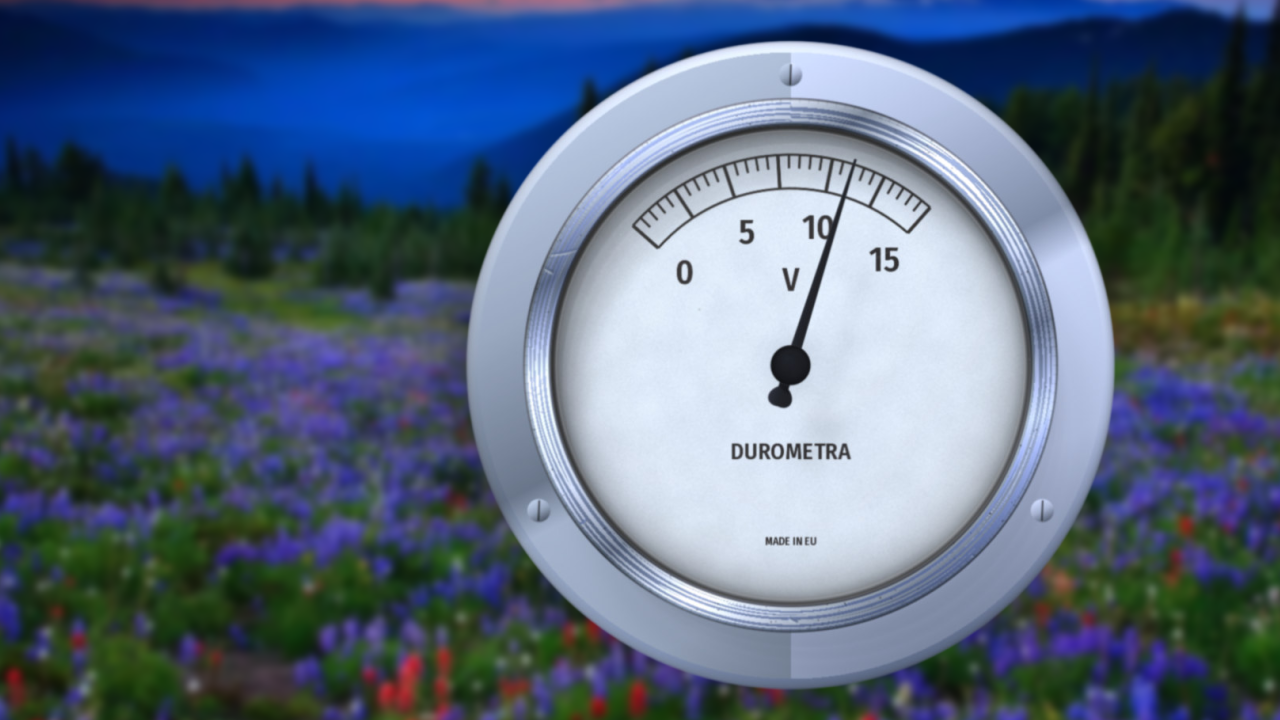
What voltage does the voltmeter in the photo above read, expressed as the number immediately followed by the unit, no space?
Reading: 11V
